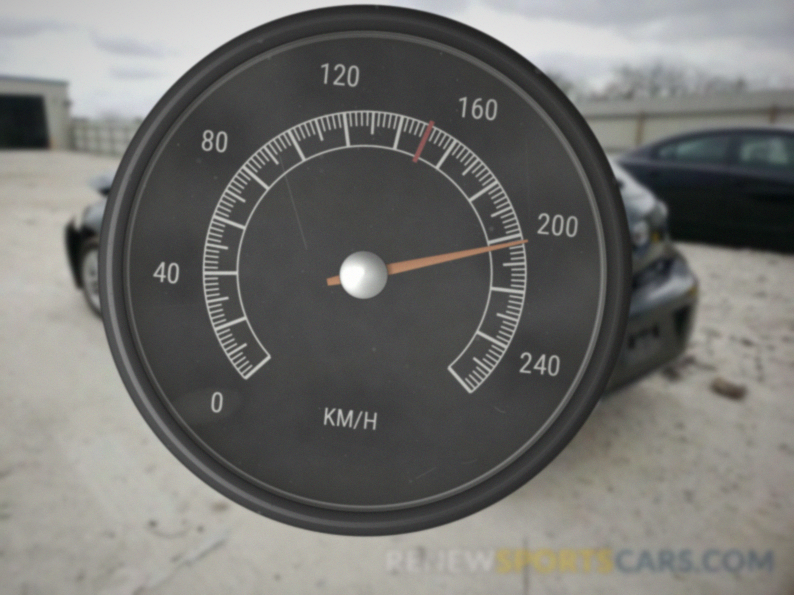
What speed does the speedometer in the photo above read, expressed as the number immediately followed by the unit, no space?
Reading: 202km/h
